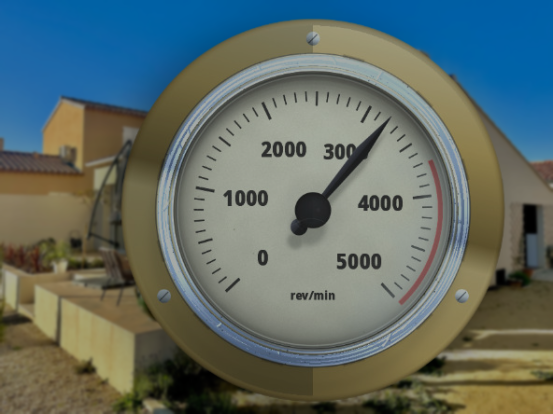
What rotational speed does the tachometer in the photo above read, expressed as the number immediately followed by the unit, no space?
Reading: 3200rpm
